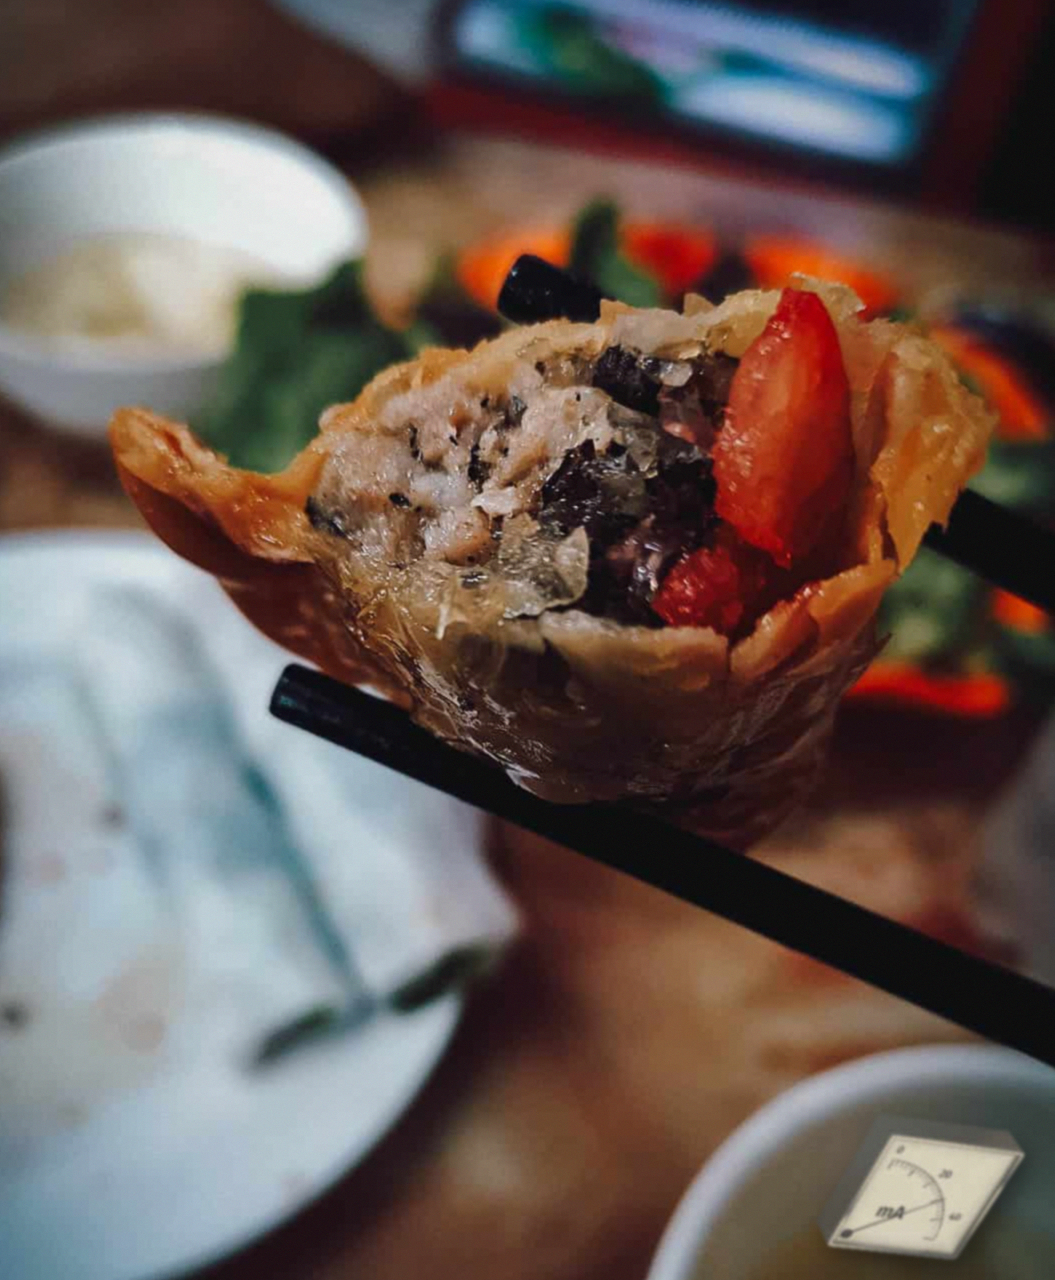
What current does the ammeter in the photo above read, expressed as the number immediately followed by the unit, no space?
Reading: 30mA
